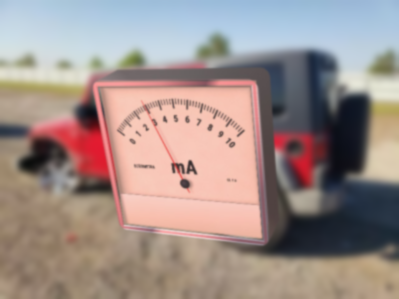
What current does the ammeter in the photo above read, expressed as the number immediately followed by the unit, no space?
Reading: 3mA
